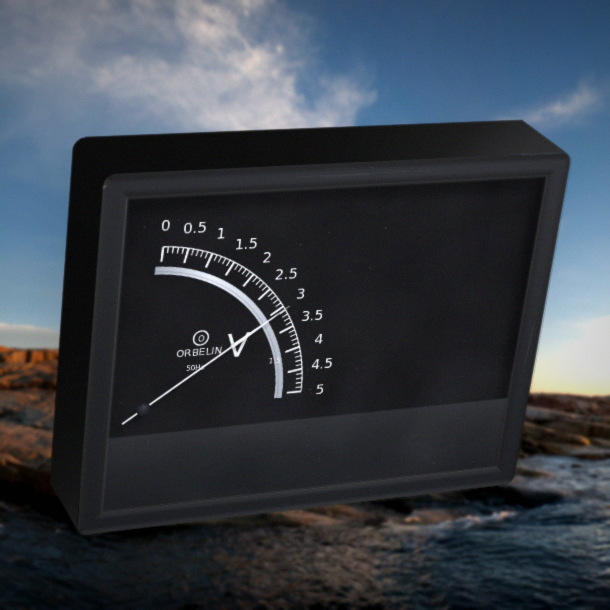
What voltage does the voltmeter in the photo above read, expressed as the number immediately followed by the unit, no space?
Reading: 3V
